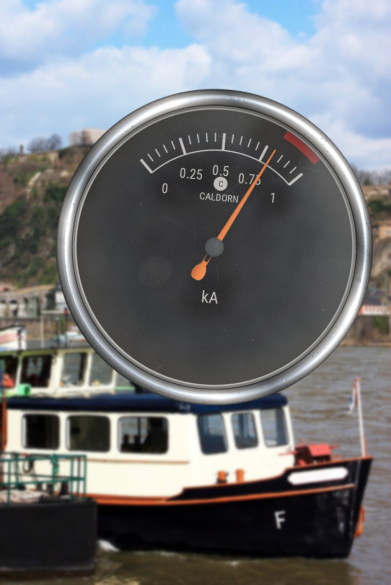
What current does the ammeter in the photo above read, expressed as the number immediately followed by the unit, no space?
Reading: 0.8kA
